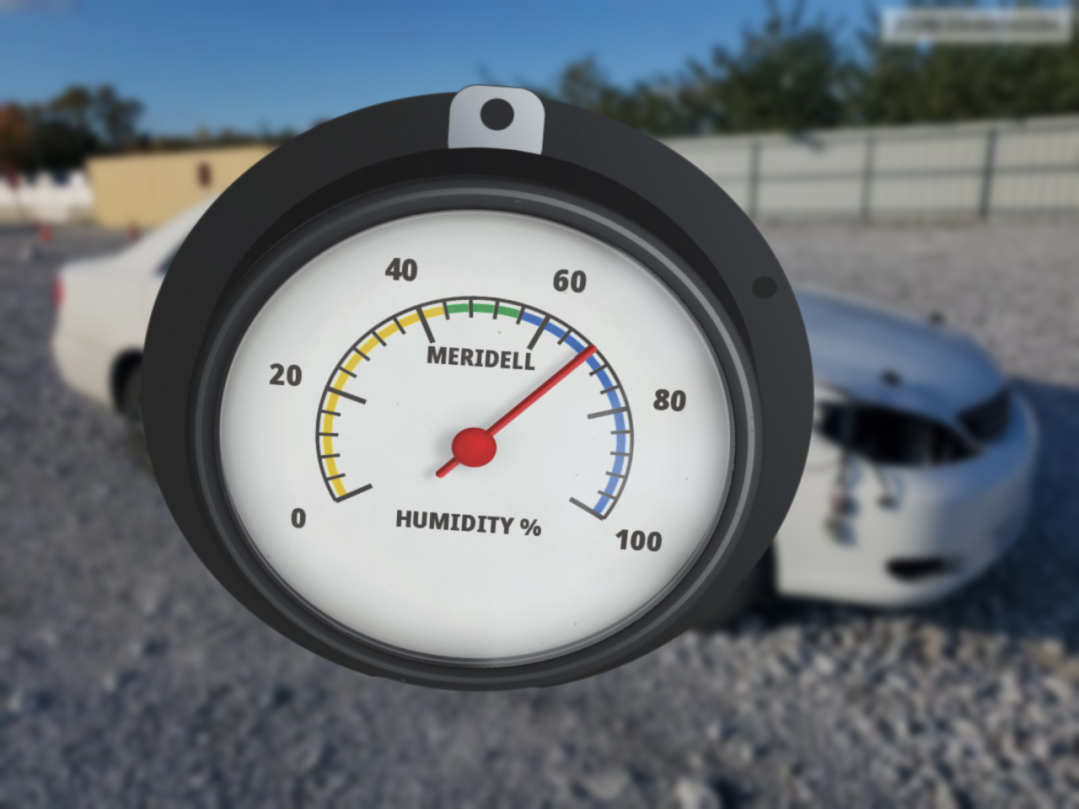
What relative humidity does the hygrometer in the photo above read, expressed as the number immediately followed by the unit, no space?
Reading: 68%
